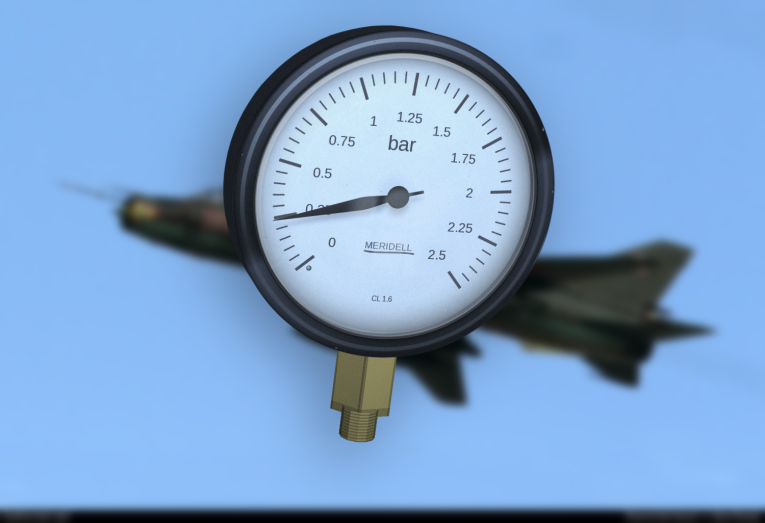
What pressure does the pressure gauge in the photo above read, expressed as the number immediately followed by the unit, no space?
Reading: 0.25bar
